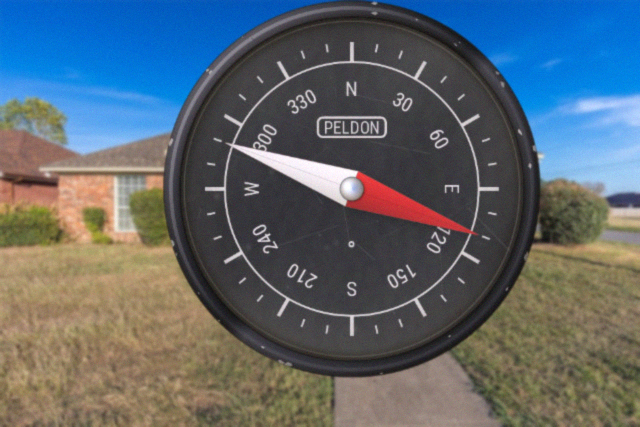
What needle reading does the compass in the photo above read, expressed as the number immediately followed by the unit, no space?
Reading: 110°
